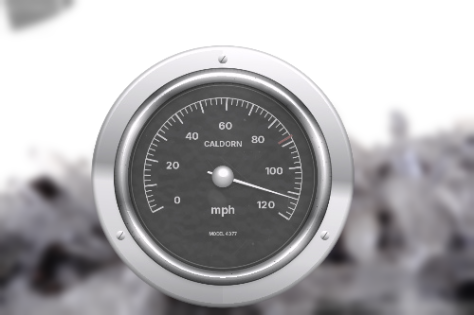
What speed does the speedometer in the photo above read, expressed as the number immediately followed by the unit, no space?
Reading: 112mph
